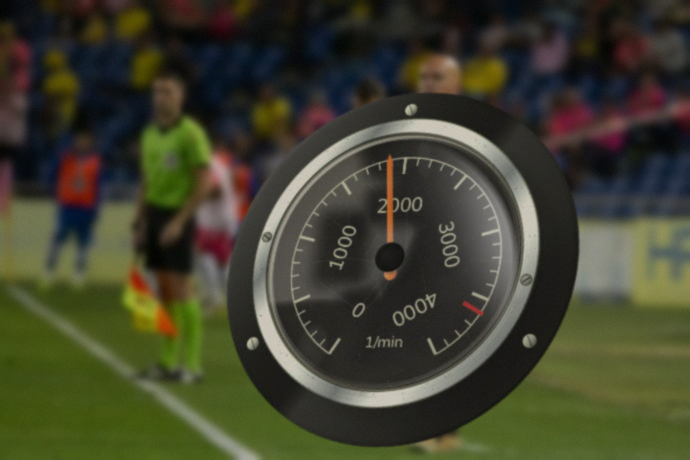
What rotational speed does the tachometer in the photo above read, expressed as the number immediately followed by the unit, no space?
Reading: 1900rpm
